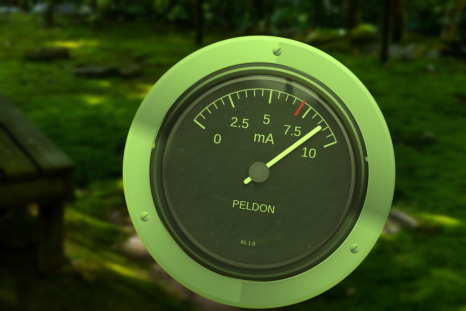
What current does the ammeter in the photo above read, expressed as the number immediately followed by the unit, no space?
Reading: 8.75mA
